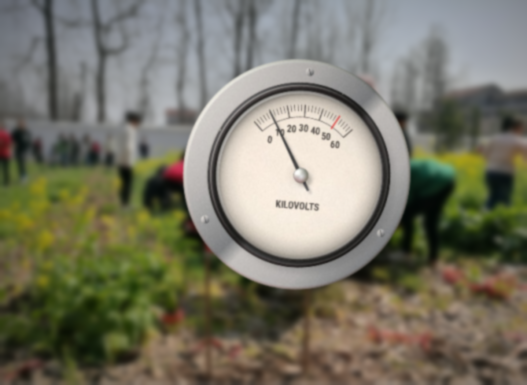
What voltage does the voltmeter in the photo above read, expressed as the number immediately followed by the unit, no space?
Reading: 10kV
